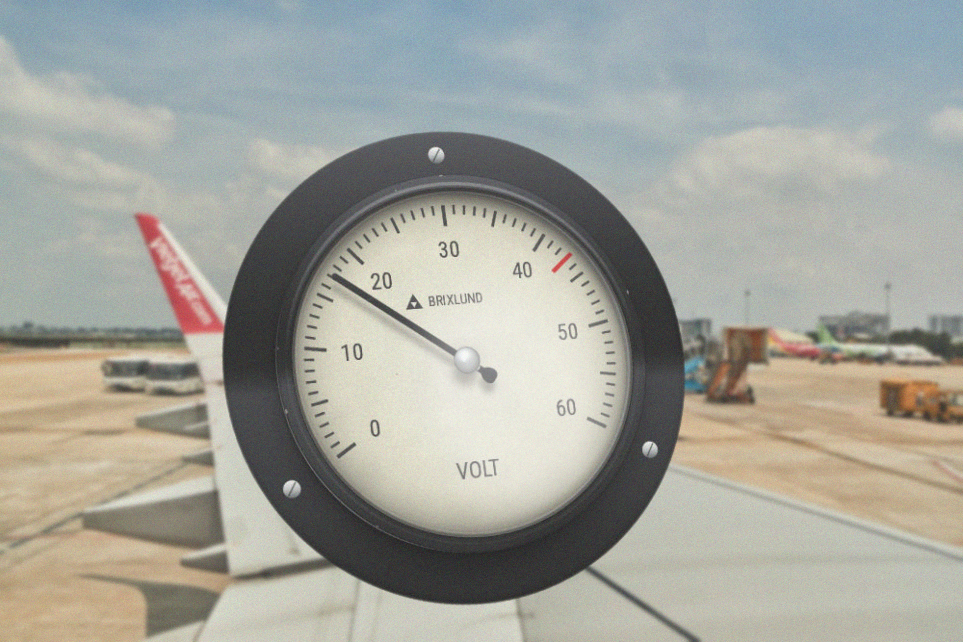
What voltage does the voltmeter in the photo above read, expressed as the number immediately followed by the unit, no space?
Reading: 17V
